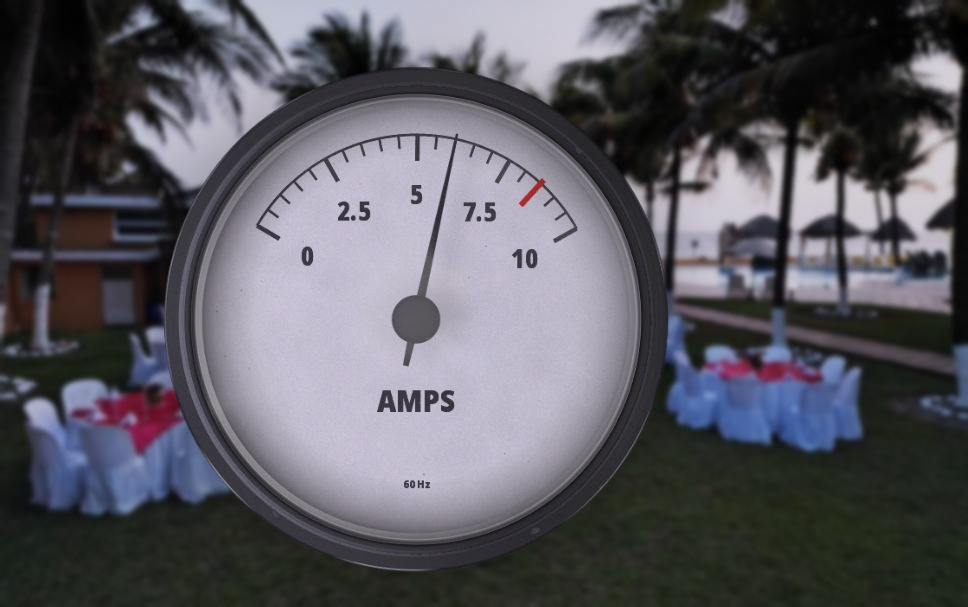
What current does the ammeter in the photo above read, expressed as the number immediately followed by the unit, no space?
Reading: 6A
